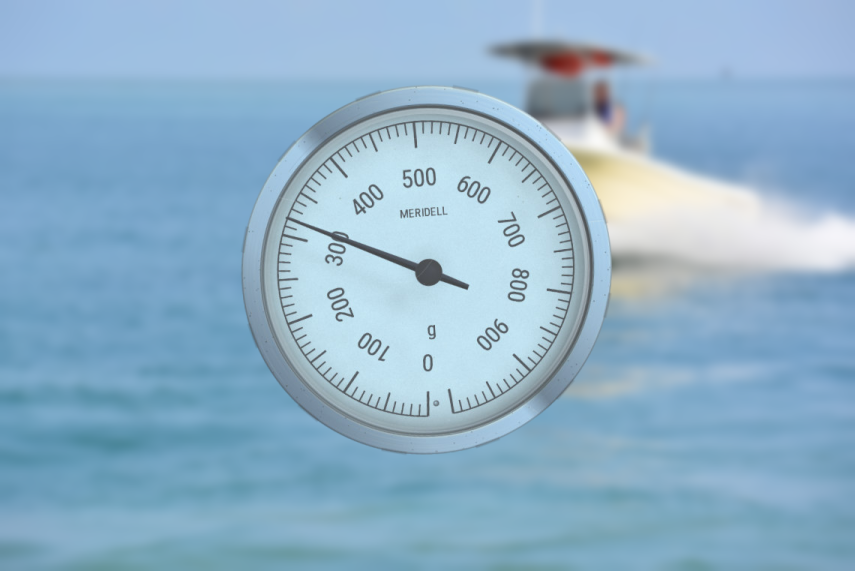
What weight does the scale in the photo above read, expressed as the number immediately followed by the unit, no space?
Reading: 320g
